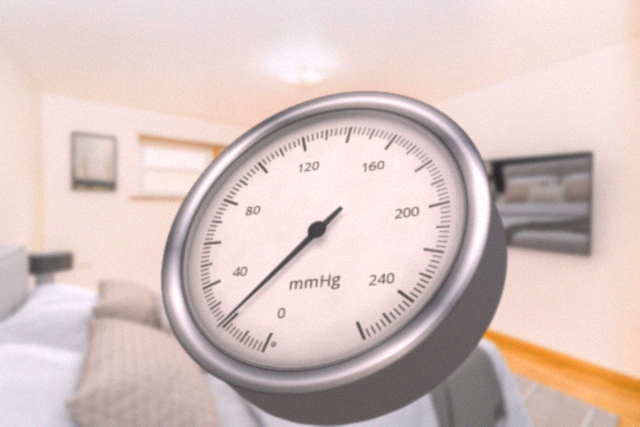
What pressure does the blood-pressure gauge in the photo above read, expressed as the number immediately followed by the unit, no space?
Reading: 20mmHg
